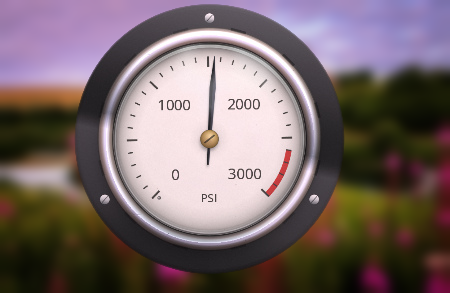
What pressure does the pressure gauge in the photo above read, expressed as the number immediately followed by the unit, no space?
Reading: 1550psi
